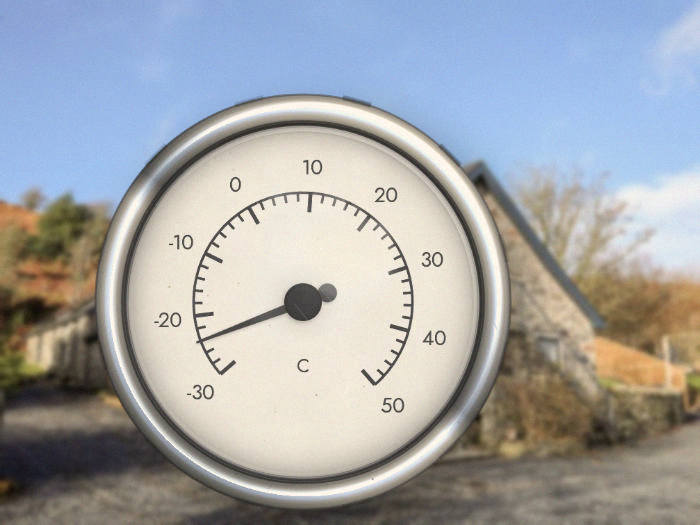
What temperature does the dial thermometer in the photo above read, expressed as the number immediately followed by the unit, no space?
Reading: -24°C
